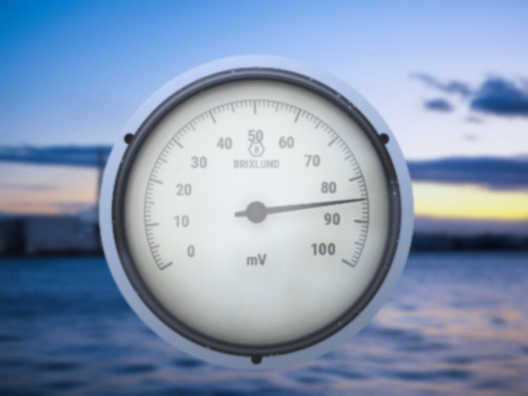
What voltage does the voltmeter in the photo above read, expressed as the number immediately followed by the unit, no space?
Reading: 85mV
